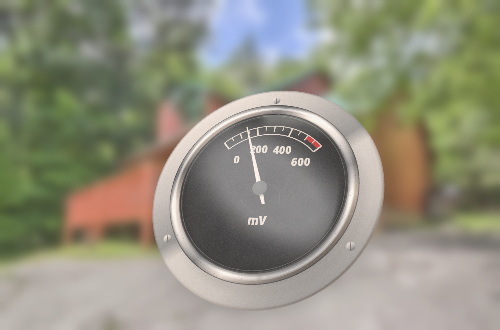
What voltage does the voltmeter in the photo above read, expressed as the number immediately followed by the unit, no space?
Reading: 150mV
